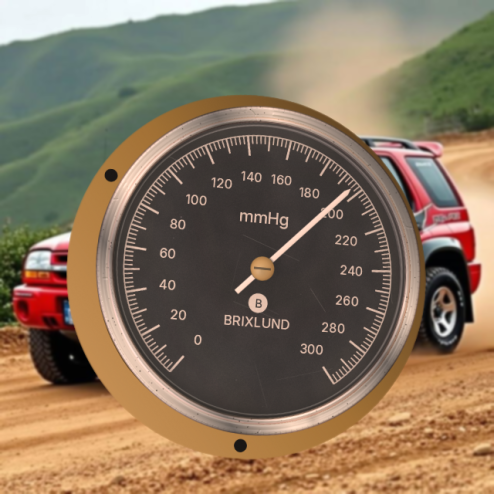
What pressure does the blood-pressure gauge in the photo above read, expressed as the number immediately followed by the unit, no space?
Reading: 196mmHg
